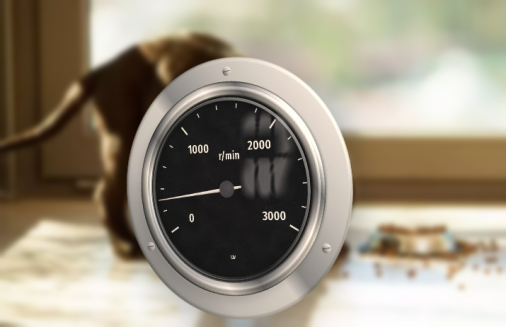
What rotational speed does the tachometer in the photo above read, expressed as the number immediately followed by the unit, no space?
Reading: 300rpm
